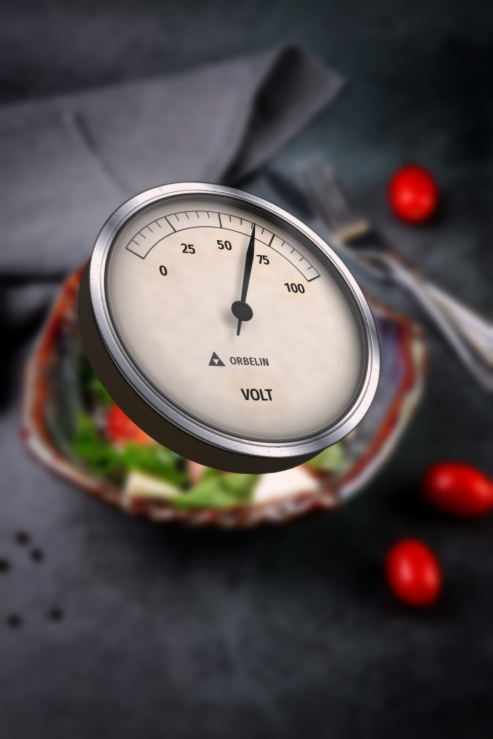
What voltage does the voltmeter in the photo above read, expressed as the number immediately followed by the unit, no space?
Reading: 65V
